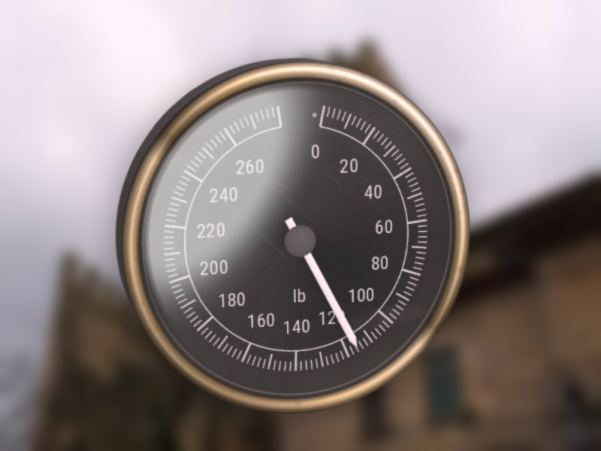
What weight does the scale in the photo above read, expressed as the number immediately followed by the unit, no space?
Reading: 116lb
